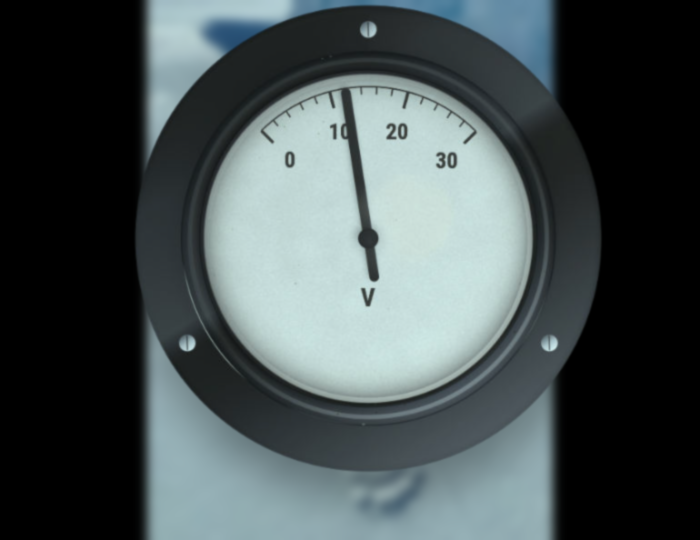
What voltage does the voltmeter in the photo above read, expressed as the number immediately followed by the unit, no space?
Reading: 12V
